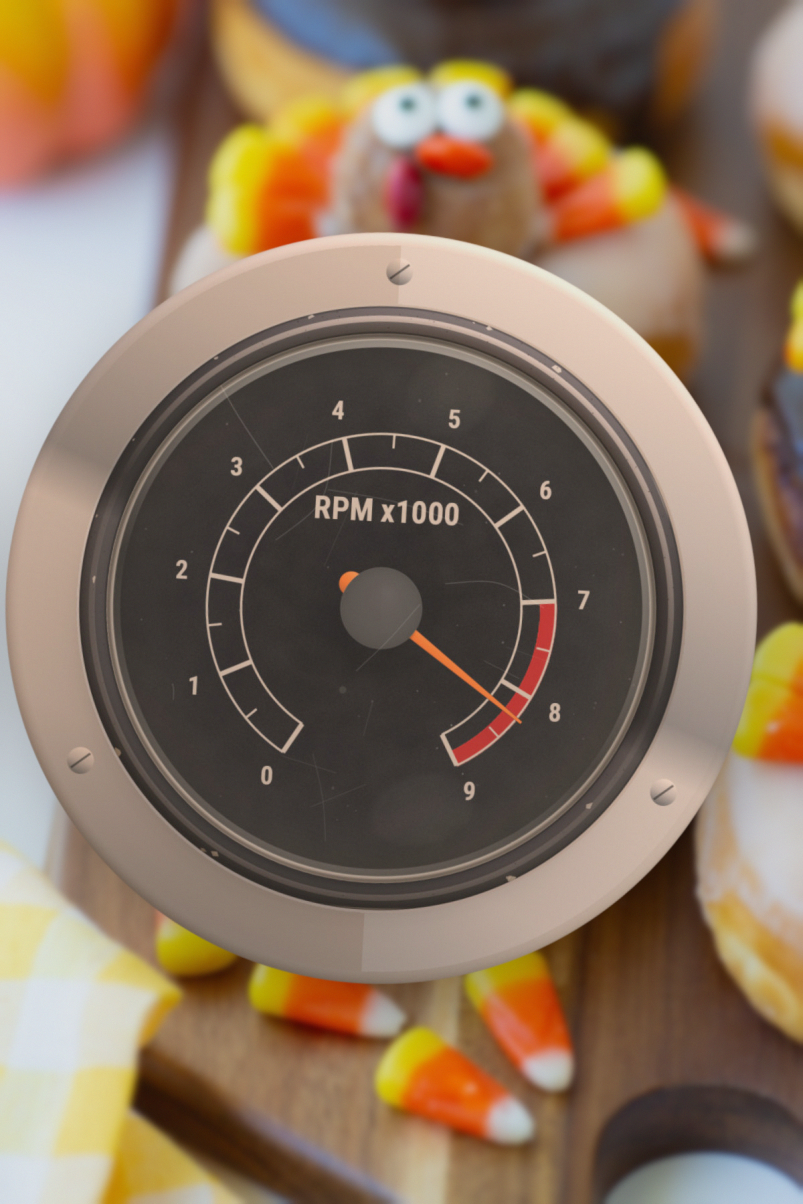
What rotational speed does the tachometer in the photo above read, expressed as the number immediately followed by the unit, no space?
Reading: 8250rpm
